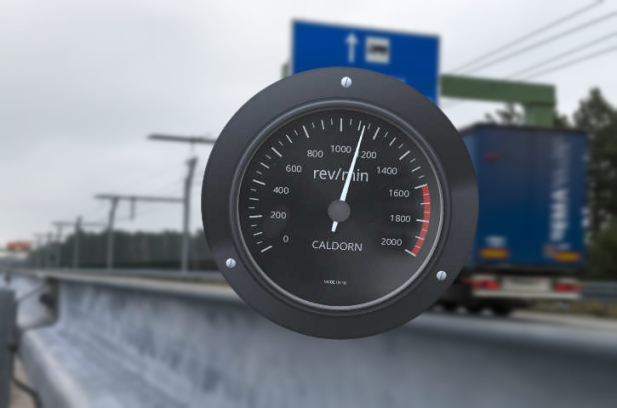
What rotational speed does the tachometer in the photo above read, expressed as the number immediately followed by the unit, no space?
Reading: 1125rpm
